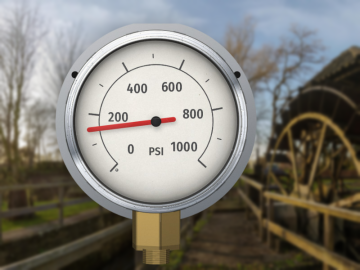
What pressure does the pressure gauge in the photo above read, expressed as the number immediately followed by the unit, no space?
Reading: 150psi
